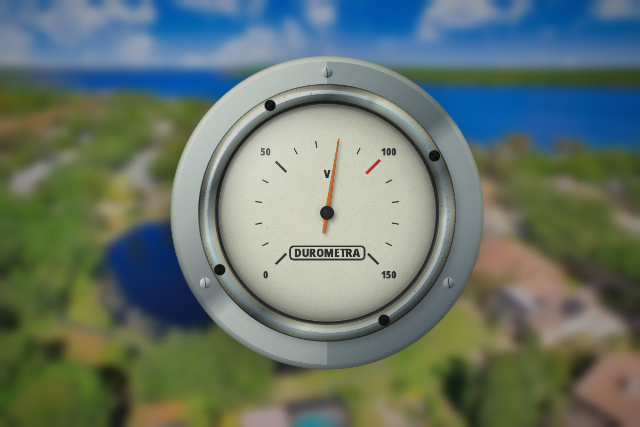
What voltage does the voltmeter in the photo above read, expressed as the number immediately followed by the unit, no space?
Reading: 80V
